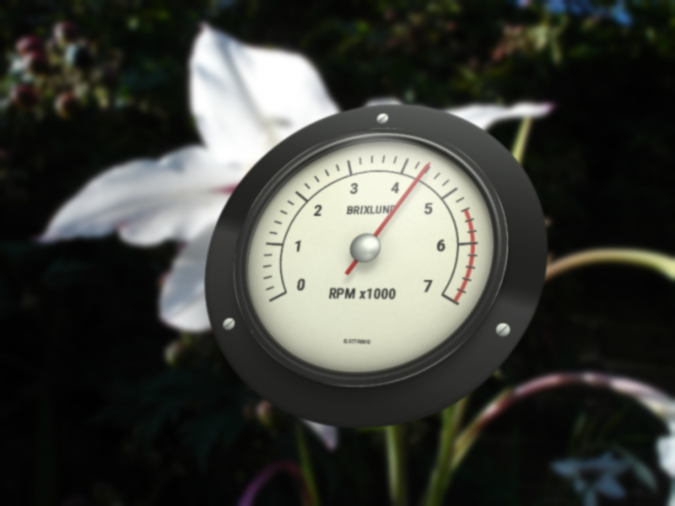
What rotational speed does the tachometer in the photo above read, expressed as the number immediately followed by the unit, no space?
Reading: 4400rpm
